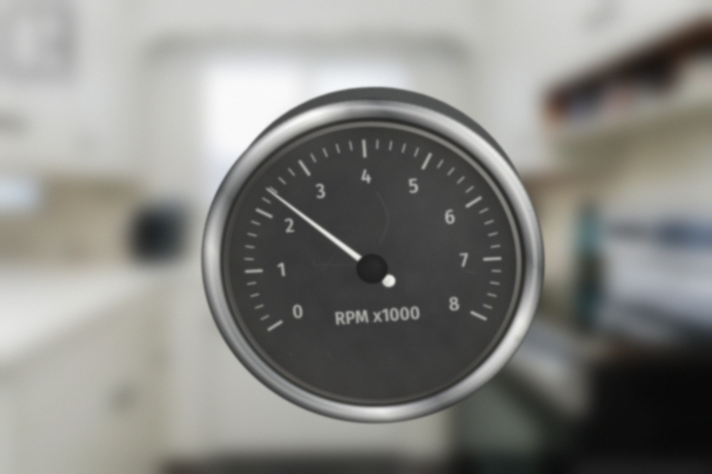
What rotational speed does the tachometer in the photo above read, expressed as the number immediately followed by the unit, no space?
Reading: 2400rpm
